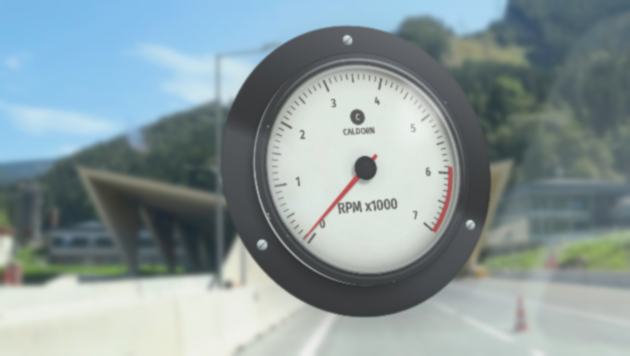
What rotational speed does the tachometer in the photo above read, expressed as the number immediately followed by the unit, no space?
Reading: 100rpm
